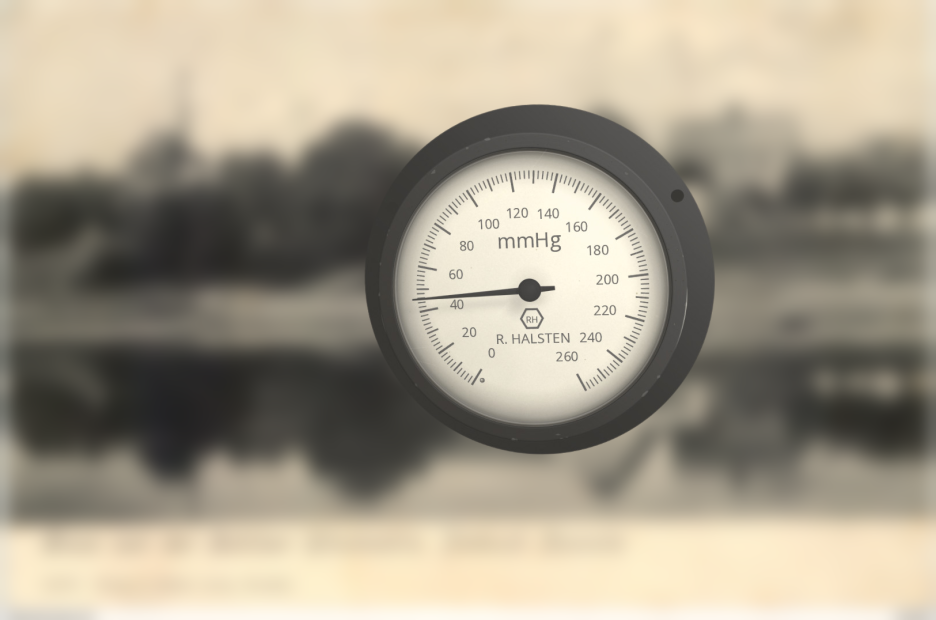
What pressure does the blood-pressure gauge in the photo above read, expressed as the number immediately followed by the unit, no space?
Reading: 46mmHg
